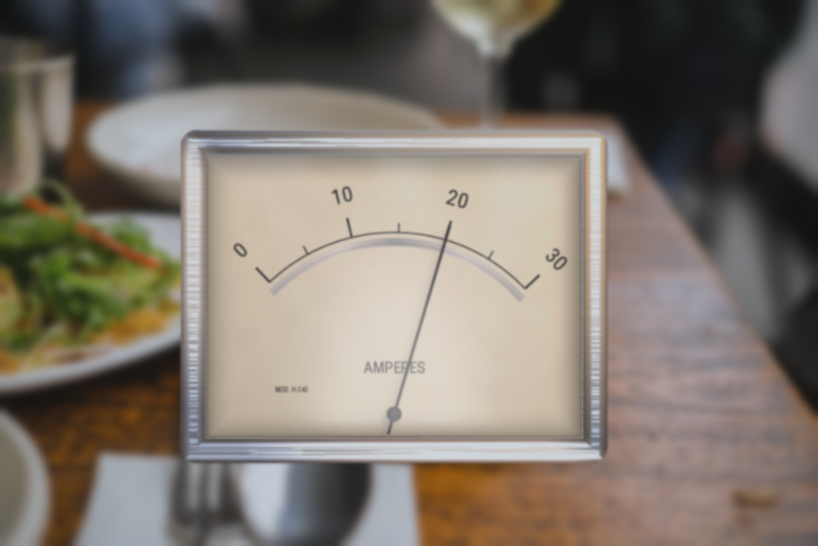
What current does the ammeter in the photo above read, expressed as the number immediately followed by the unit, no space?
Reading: 20A
